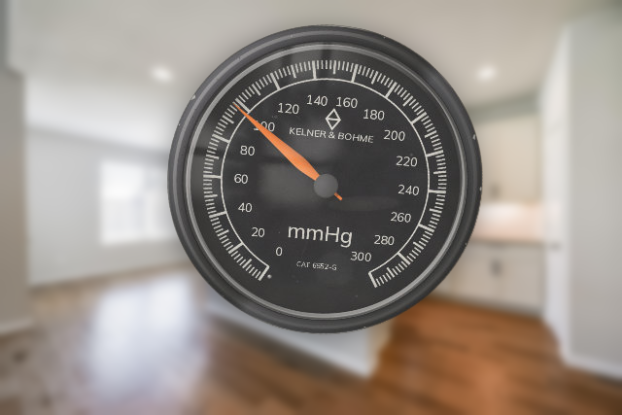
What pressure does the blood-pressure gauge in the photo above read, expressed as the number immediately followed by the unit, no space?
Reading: 98mmHg
